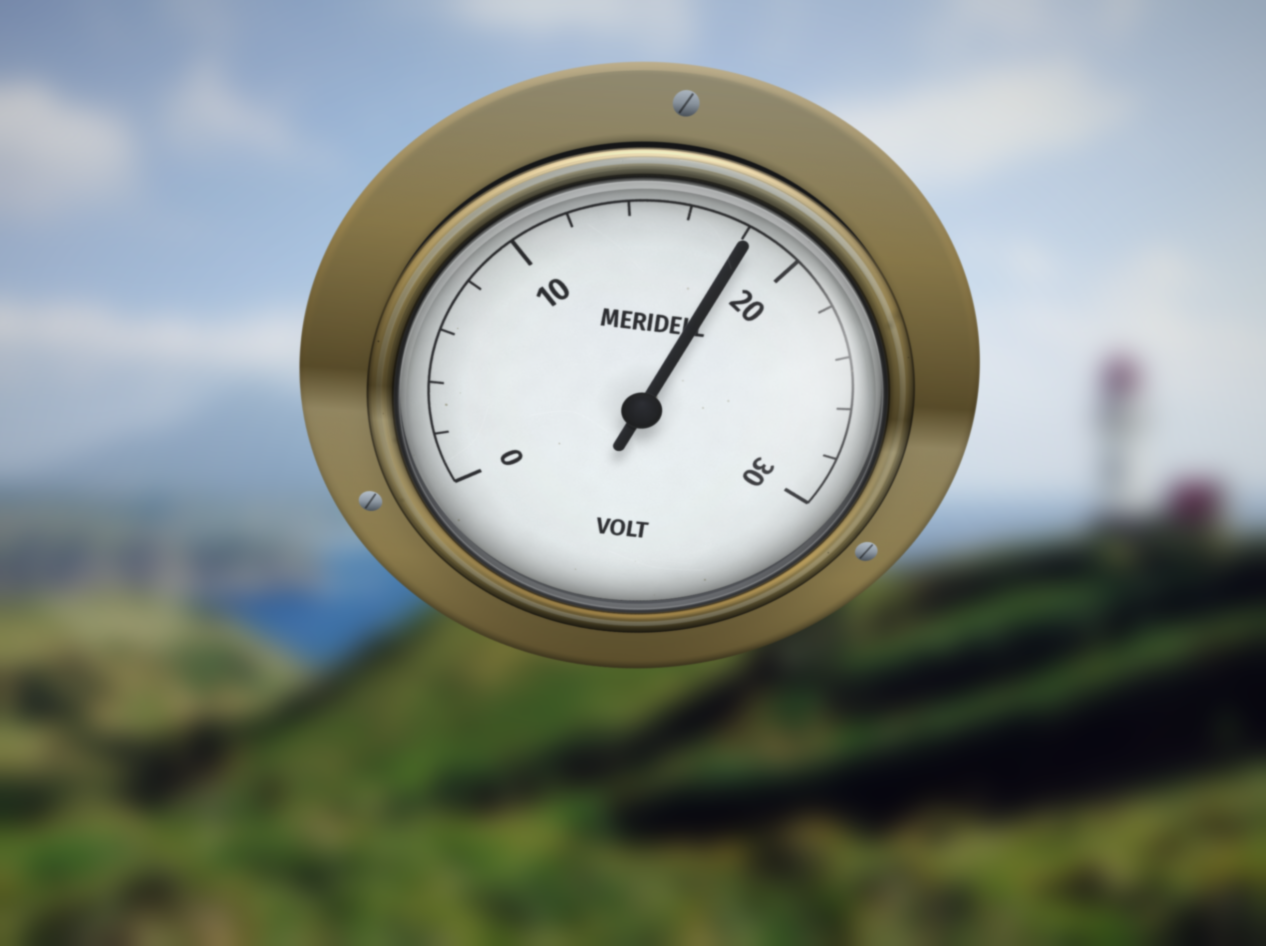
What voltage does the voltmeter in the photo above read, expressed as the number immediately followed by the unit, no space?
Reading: 18V
